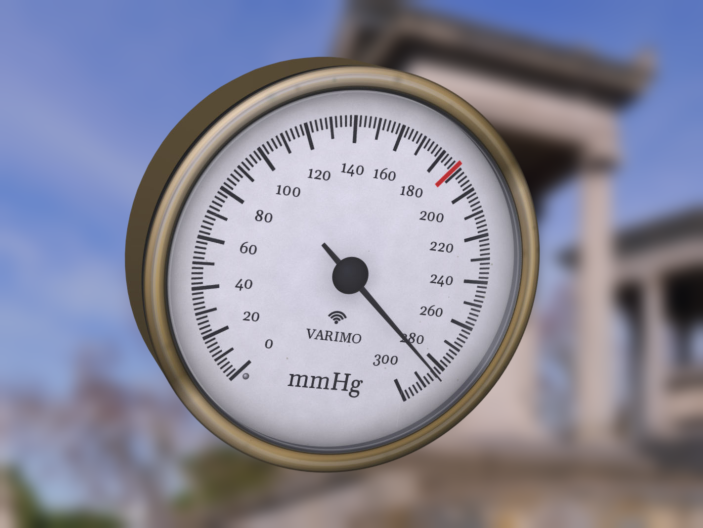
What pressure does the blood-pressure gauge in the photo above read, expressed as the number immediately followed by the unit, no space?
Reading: 284mmHg
